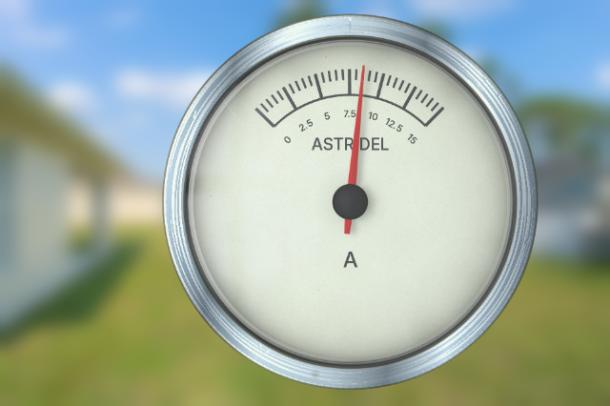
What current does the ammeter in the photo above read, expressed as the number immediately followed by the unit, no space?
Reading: 8.5A
